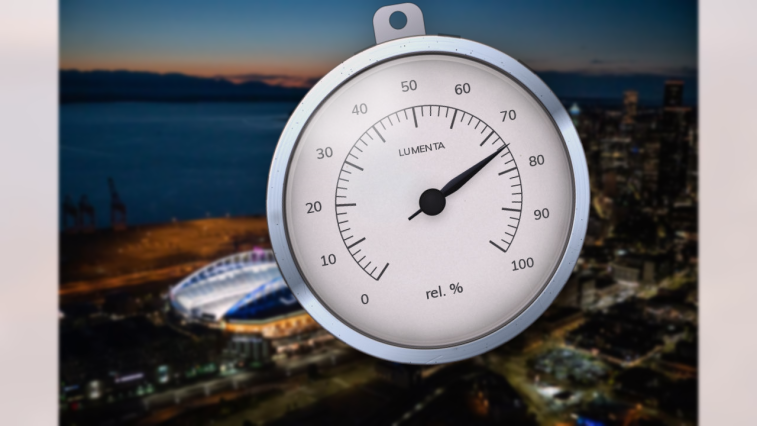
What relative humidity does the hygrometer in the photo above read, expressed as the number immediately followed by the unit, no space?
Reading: 74%
